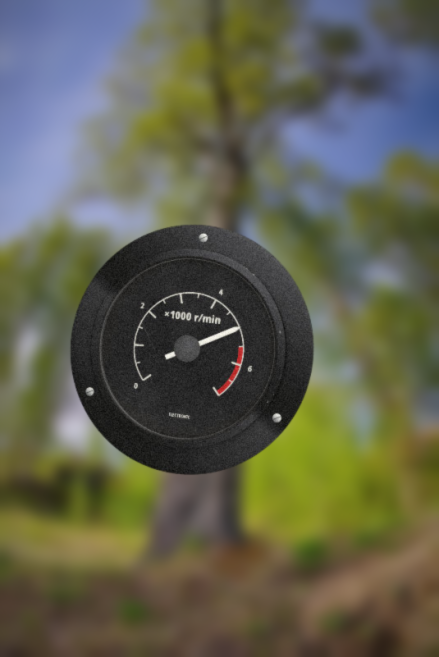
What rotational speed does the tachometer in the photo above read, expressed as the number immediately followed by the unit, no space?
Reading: 5000rpm
